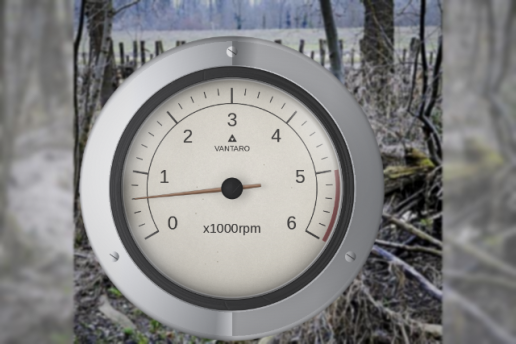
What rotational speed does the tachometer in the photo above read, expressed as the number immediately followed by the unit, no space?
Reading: 600rpm
